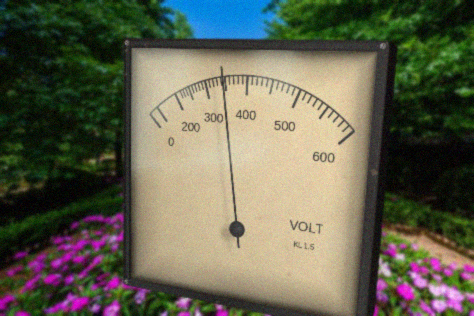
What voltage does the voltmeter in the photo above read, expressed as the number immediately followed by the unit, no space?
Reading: 350V
